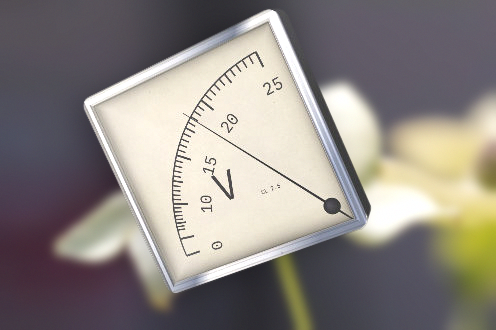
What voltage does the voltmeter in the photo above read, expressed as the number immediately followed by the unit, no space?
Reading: 18.5V
